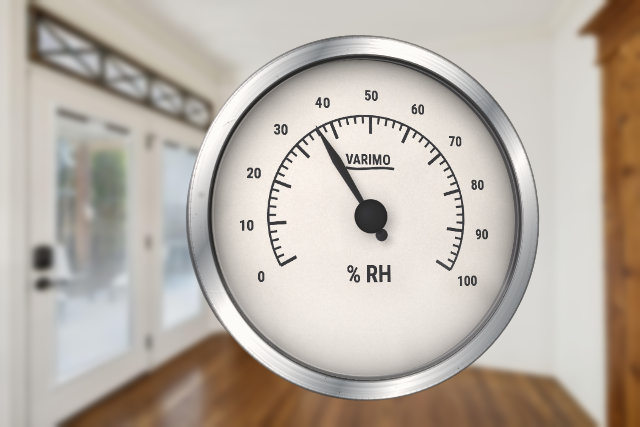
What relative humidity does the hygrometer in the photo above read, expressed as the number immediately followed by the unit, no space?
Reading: 36%
